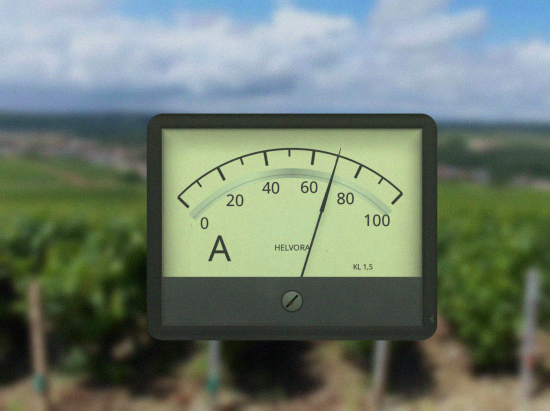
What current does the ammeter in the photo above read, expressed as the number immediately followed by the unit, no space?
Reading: 70A
